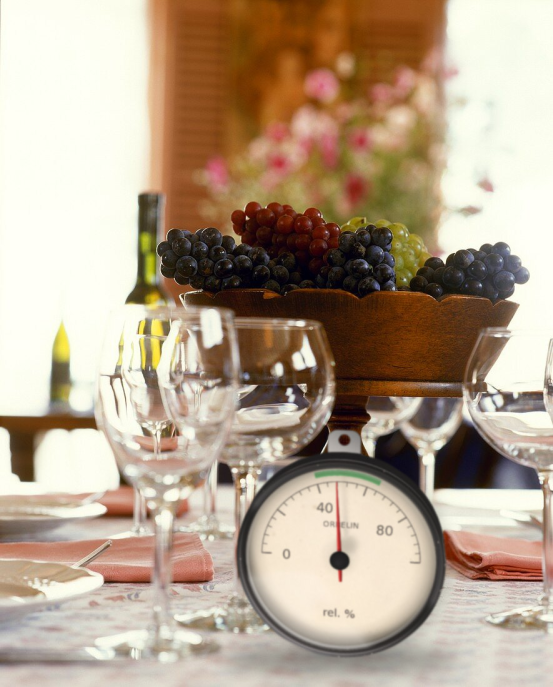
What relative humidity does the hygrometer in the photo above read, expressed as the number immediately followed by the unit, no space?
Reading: 48%
